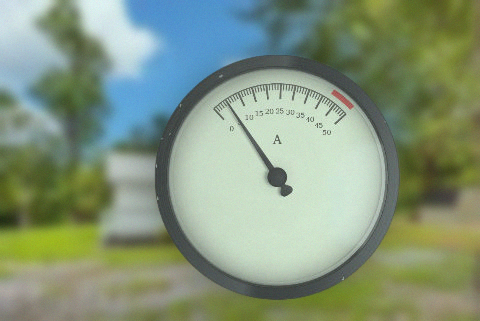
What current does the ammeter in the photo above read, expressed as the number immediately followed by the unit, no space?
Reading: 5A
